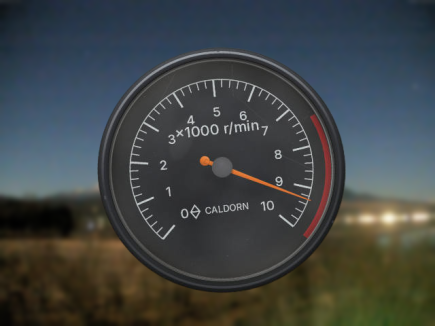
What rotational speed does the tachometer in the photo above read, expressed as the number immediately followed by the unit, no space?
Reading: 9300rpm
